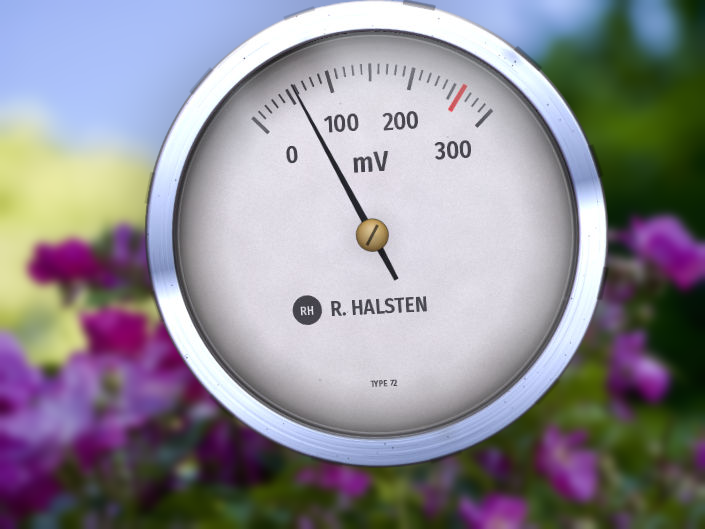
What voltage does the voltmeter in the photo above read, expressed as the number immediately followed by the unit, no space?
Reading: 60mV
